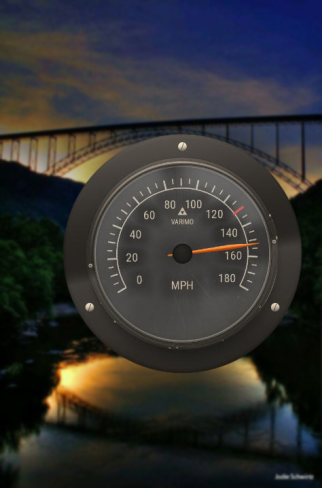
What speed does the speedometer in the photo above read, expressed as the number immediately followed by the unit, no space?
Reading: 152.5mph
